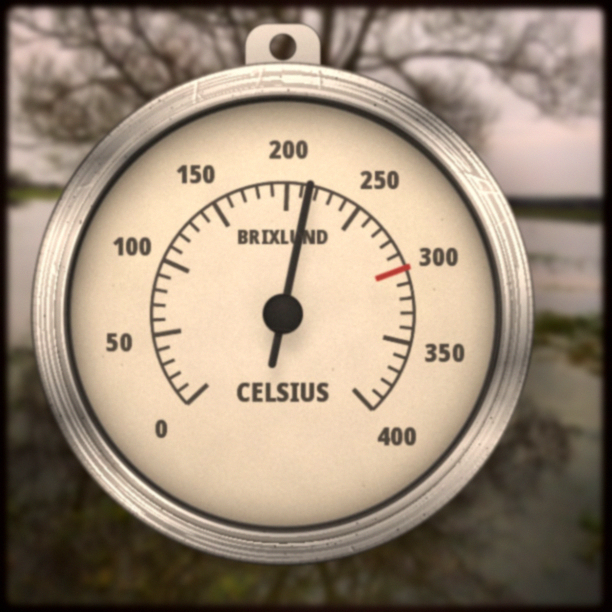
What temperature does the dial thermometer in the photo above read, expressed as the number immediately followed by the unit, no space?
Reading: 215°C
